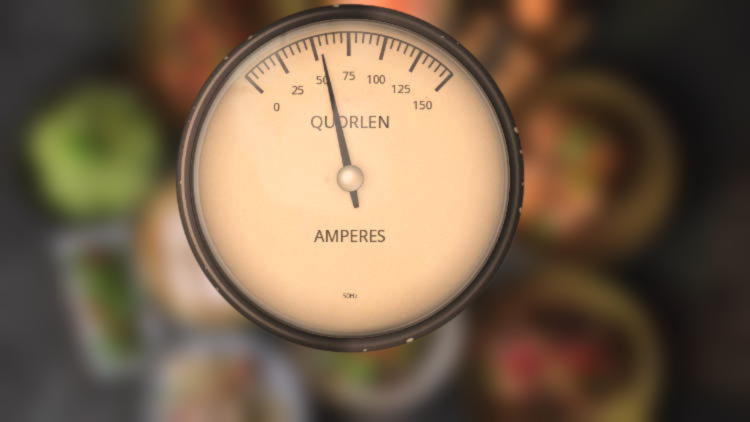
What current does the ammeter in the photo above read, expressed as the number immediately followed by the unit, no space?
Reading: 55A
